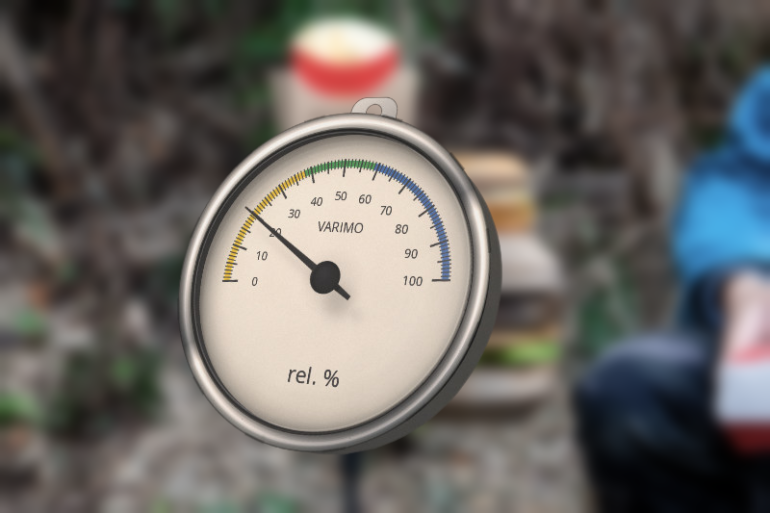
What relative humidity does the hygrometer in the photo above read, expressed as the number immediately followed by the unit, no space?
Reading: 20%
